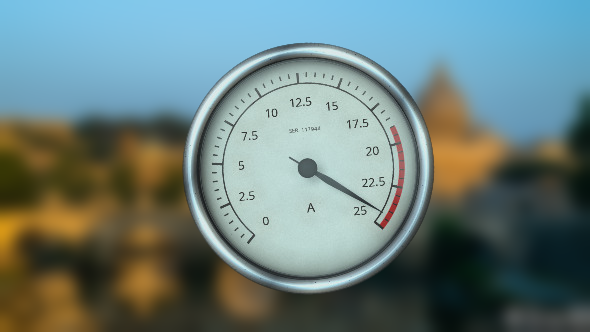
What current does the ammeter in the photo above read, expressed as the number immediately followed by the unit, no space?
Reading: 24.25A
